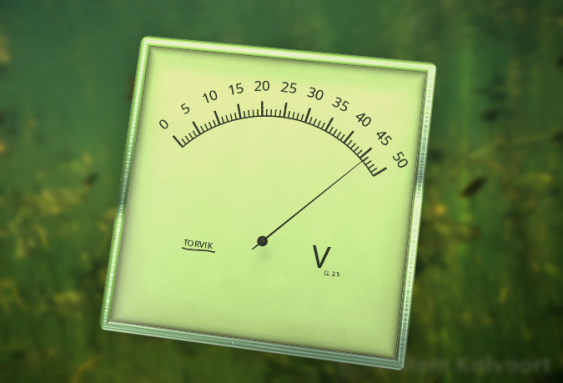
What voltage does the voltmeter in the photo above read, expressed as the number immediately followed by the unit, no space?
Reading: 46V
